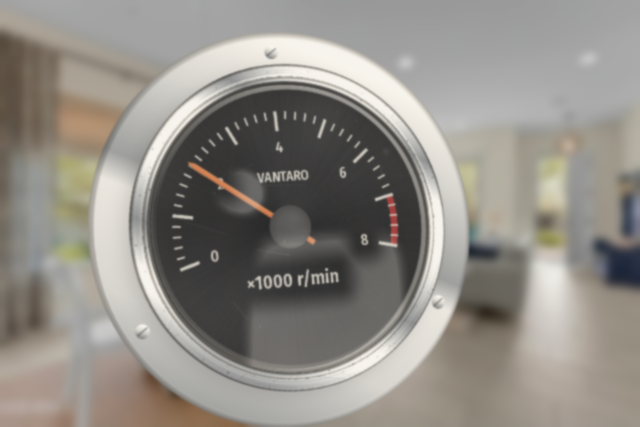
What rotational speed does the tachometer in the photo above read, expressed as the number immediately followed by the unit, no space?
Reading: 2000rpm
